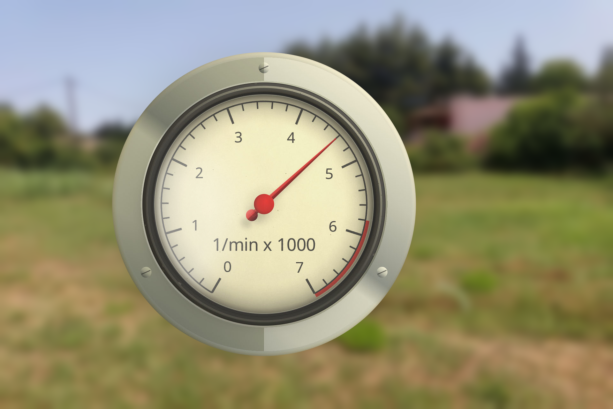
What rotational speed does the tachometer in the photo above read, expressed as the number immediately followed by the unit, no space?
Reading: 4600rpm
